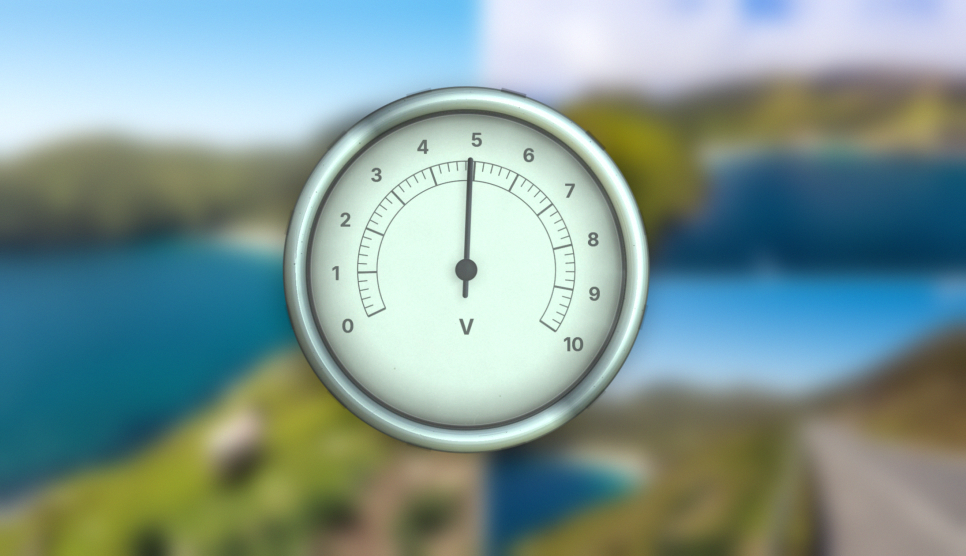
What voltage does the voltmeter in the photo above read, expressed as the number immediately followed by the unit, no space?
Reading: 4.9V
